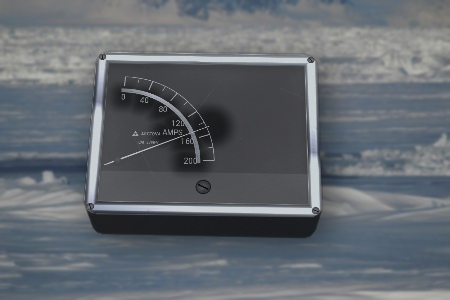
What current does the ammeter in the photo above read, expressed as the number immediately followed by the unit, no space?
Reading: 150A
